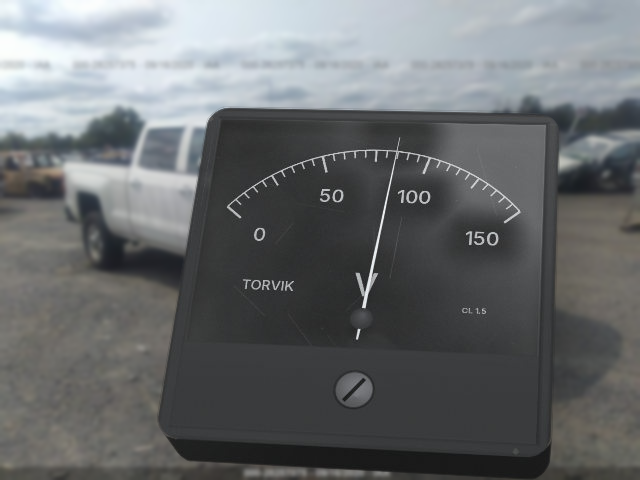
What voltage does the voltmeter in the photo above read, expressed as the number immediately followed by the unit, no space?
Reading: 85V
